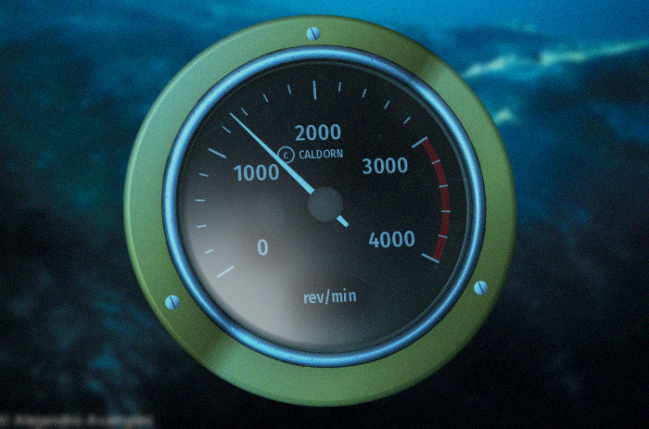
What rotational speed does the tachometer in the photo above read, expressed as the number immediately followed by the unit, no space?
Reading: 1300rpm
